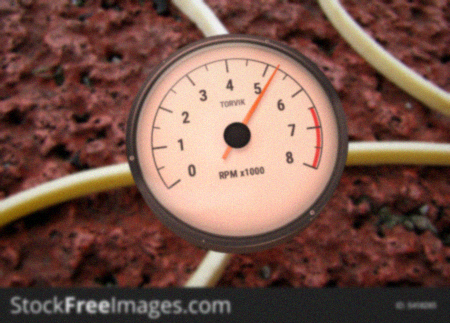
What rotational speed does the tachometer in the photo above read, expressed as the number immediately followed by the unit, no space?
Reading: 5250rpm
